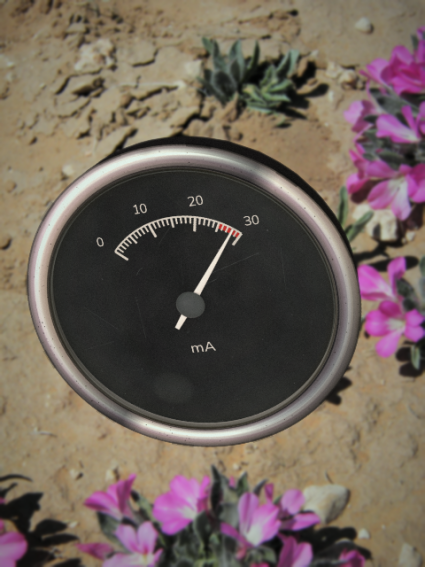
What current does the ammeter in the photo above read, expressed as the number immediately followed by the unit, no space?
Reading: 28mA
